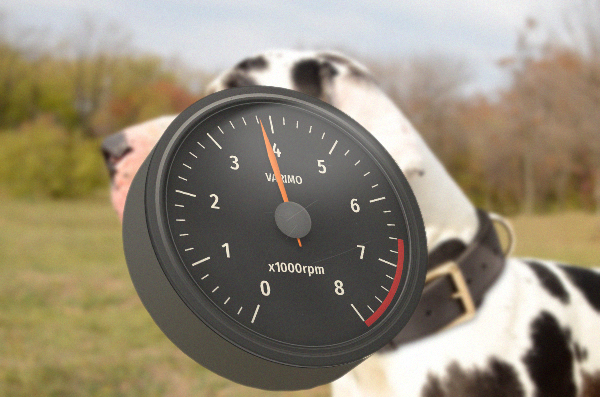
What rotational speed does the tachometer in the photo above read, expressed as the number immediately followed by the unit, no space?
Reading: 3800rpm
